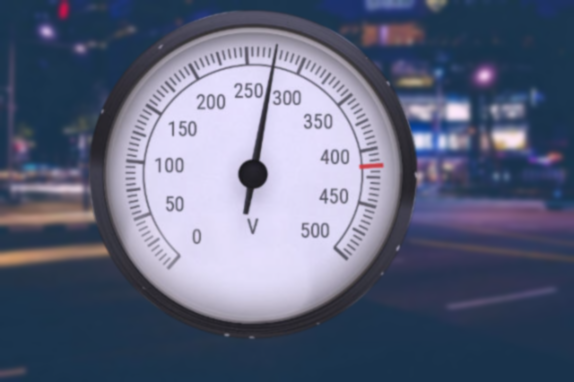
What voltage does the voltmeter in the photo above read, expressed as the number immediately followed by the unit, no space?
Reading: 275V
